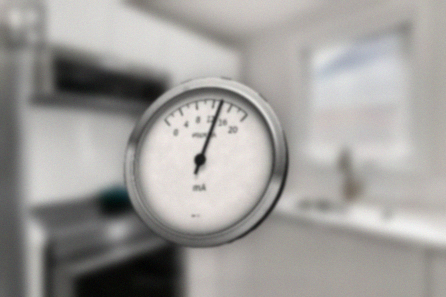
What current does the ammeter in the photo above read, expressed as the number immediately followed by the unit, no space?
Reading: 14mA
